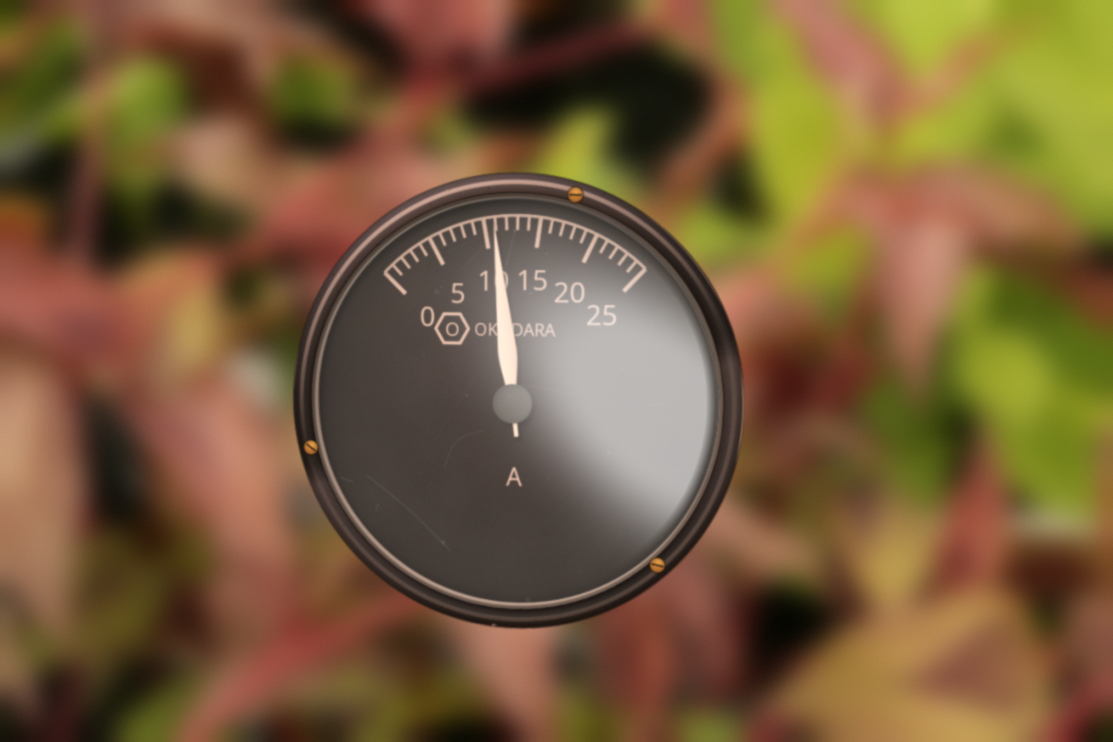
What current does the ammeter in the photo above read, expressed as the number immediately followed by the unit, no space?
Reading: 11A
